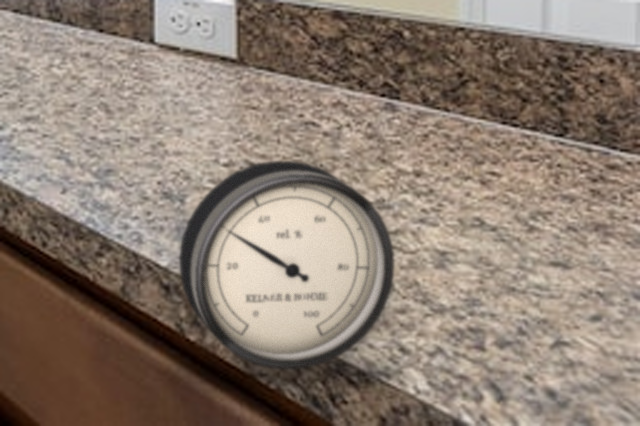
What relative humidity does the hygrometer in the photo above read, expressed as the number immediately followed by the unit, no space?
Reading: 30%
